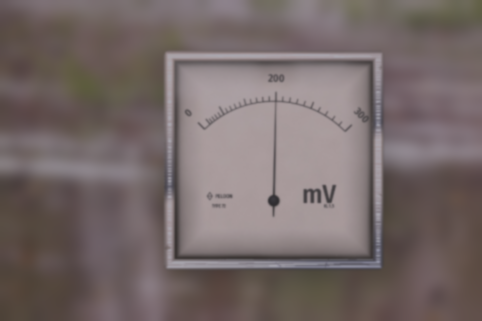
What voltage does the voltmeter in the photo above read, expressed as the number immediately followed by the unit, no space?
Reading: 200mV
